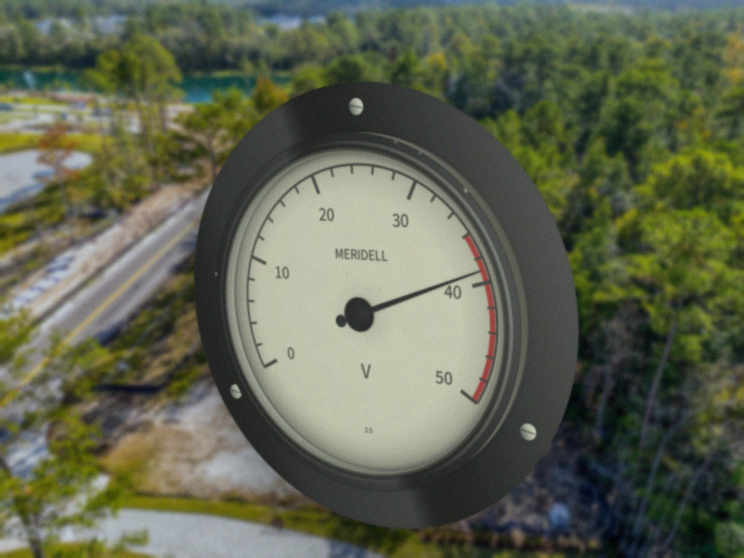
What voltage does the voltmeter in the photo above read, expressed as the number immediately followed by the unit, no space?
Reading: 39V
